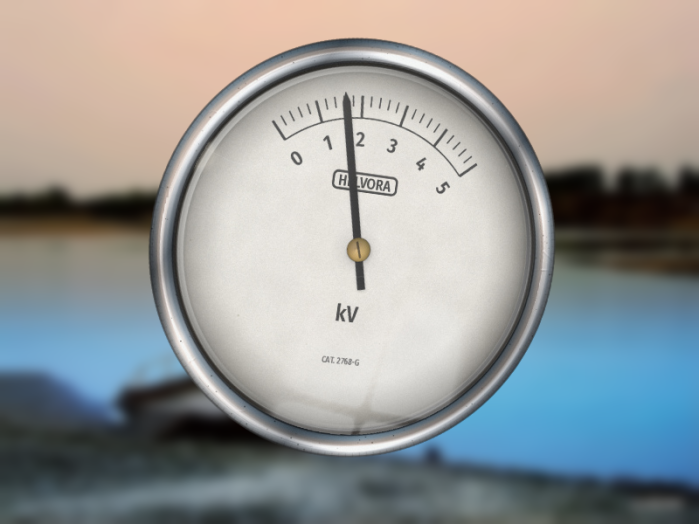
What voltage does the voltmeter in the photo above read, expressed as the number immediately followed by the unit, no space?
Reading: 1.6kV
